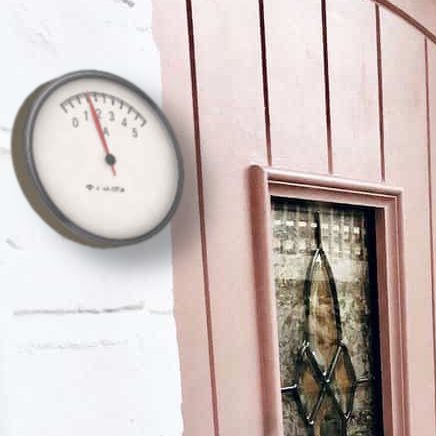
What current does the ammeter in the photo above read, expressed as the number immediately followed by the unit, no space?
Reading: 1.5A
